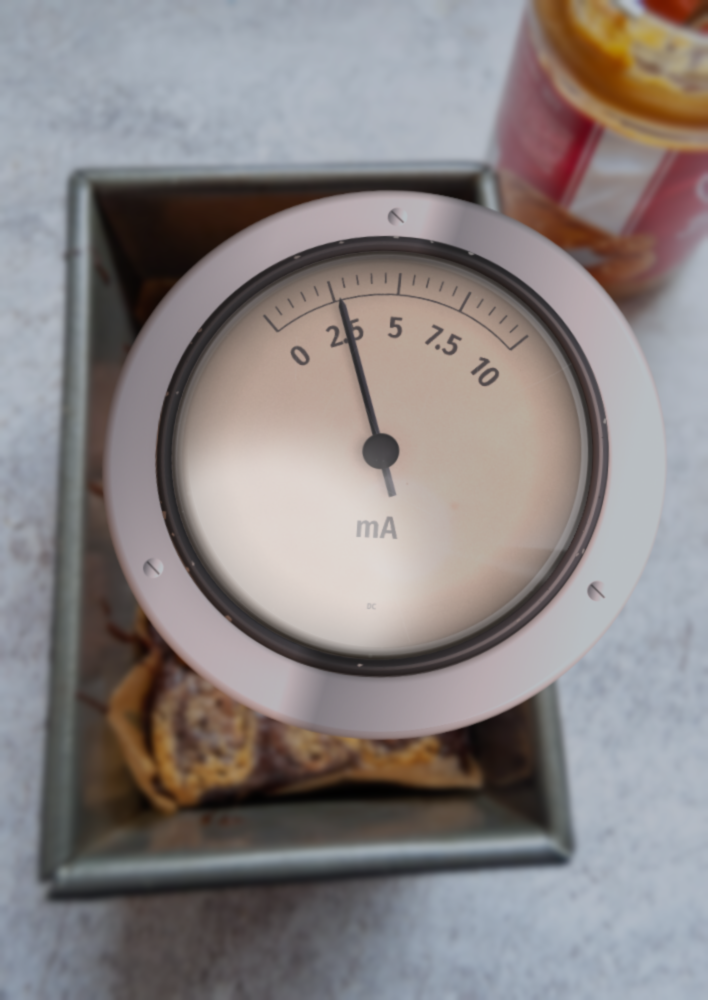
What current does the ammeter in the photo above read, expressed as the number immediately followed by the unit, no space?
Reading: 2.75mA
